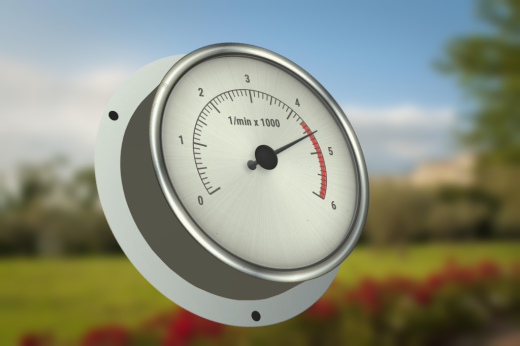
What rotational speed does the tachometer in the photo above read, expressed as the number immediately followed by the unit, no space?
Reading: 4600rpm
